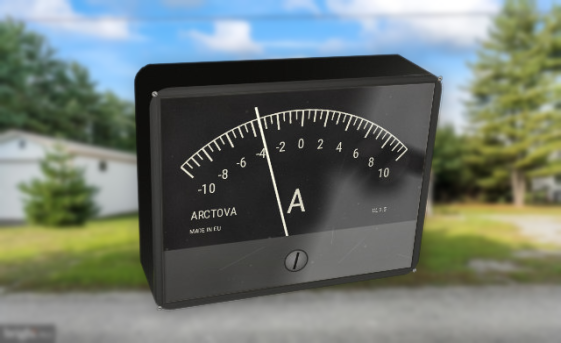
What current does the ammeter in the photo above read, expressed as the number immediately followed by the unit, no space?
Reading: -3.5A
